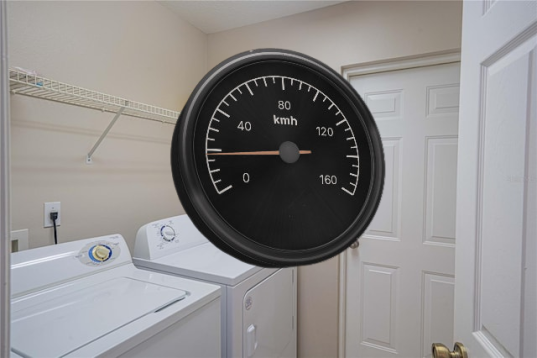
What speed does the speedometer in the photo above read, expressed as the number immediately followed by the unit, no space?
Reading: 17.5km/h
